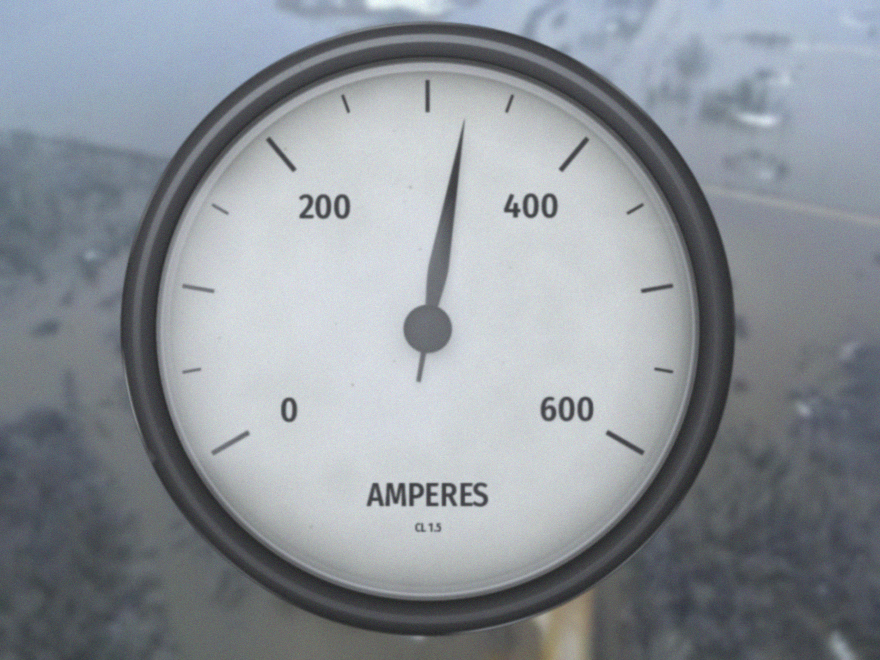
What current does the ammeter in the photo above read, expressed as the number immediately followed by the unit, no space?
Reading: 325A
